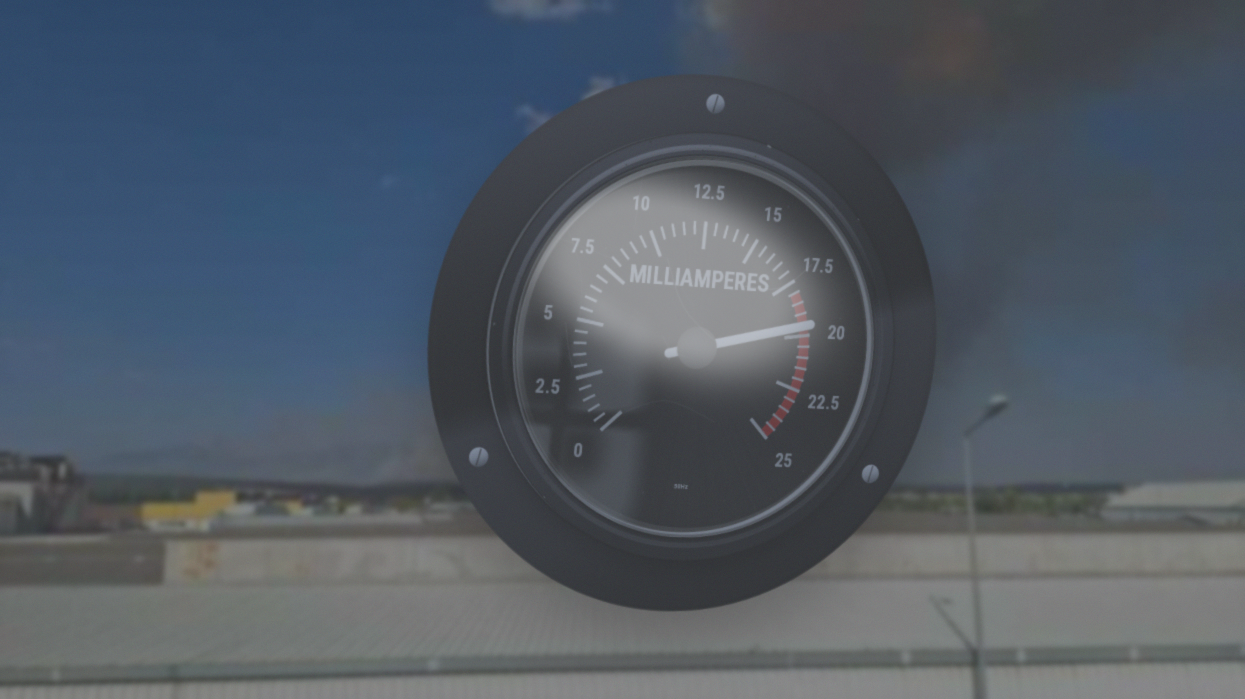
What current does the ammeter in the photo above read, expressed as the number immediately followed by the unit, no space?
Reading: 19.5mA
